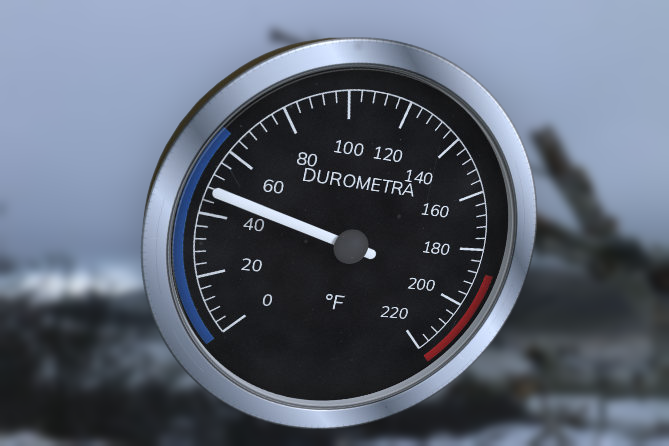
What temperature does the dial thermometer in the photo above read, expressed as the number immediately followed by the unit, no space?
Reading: 48°F
